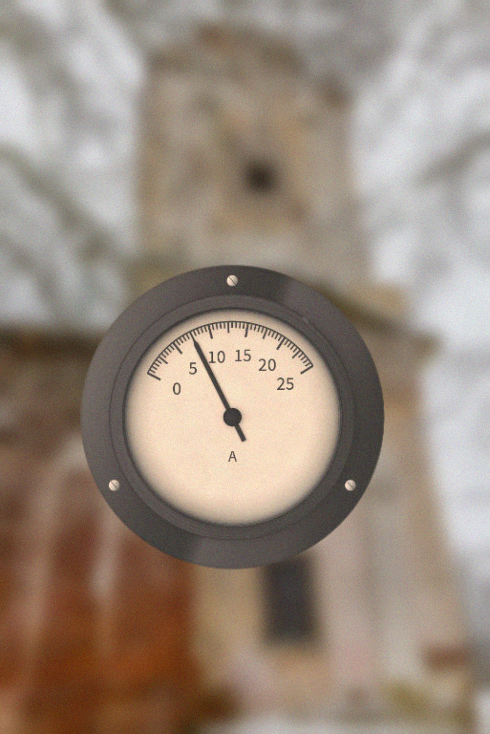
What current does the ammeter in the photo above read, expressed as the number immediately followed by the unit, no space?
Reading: 7.5A
